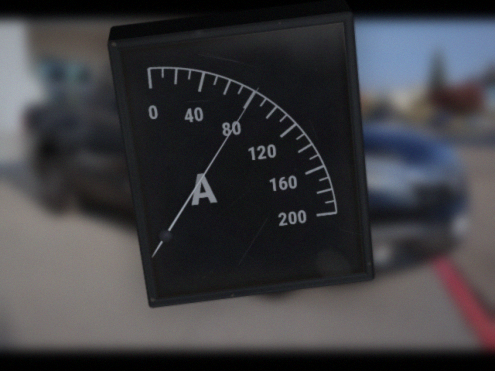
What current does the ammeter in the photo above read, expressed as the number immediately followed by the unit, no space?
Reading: 80A
